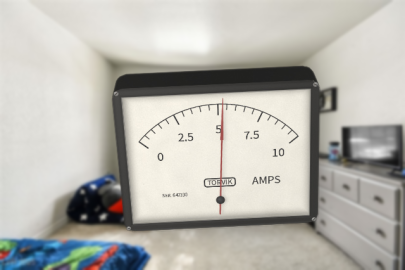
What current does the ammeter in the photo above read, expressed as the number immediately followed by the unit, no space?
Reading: 5.25A
